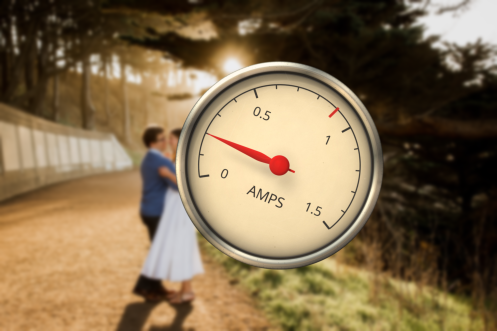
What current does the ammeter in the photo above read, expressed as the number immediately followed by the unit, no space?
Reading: 0.2A
